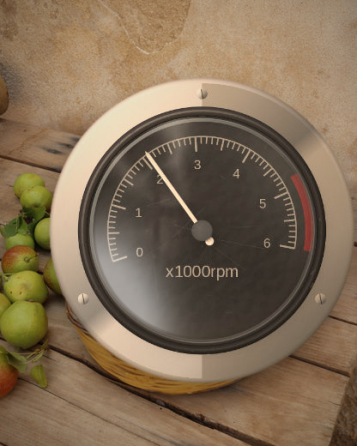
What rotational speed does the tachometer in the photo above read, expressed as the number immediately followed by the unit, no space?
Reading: 2100rpm
